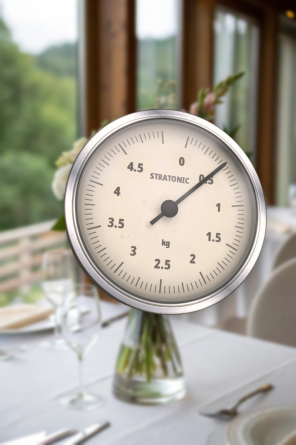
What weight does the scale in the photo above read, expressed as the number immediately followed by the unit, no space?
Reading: 0.5kg
